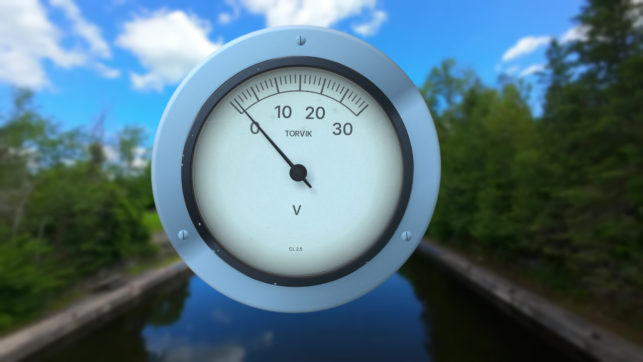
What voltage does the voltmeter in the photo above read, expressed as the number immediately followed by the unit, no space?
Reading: 1V
